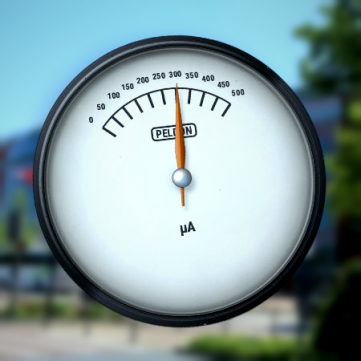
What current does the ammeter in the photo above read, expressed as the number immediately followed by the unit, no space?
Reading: 300µA
